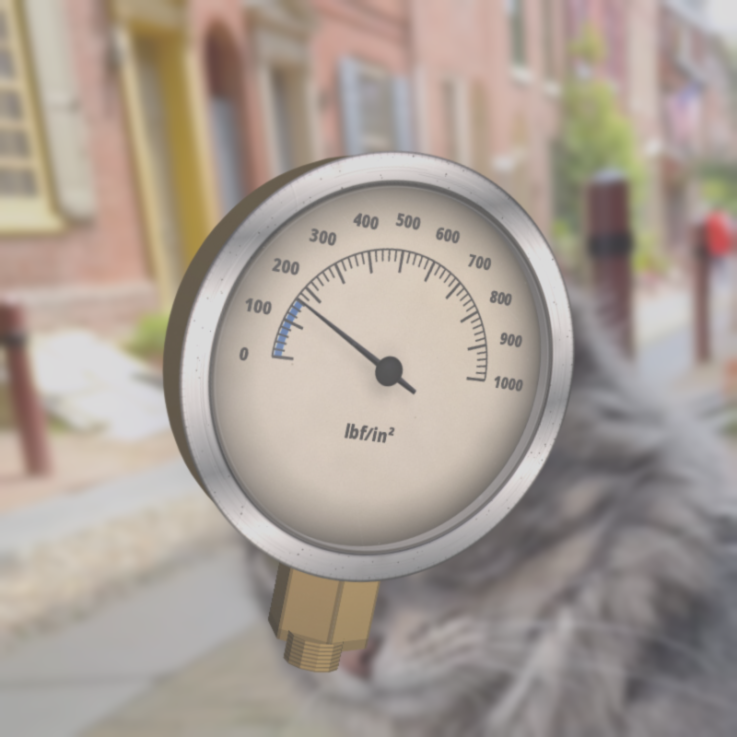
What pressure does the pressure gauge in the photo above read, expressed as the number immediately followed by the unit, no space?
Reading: 160psi
